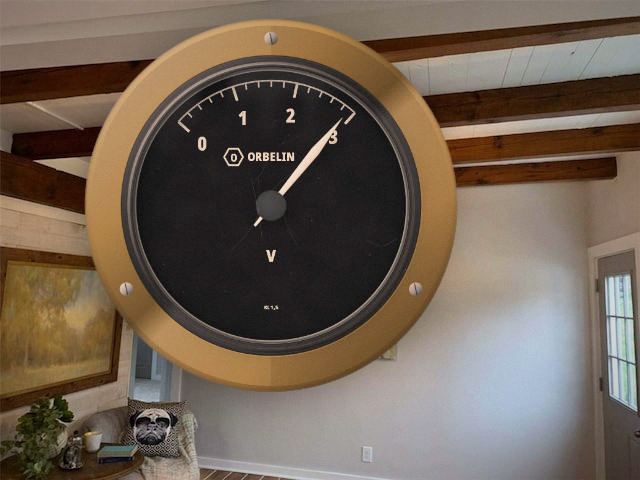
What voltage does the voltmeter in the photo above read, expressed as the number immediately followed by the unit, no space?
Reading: 2.9V
